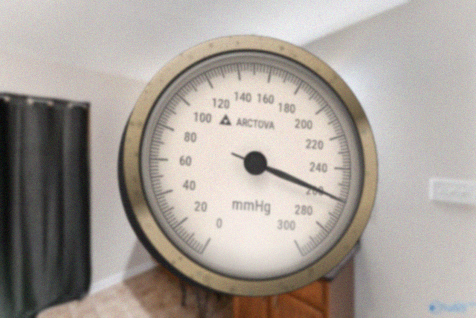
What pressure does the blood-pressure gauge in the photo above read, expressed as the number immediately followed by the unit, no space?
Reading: 260mmHg
